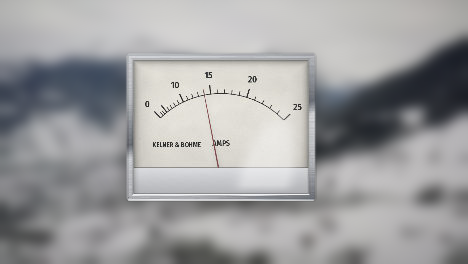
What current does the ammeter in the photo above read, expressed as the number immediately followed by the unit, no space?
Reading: 14A
